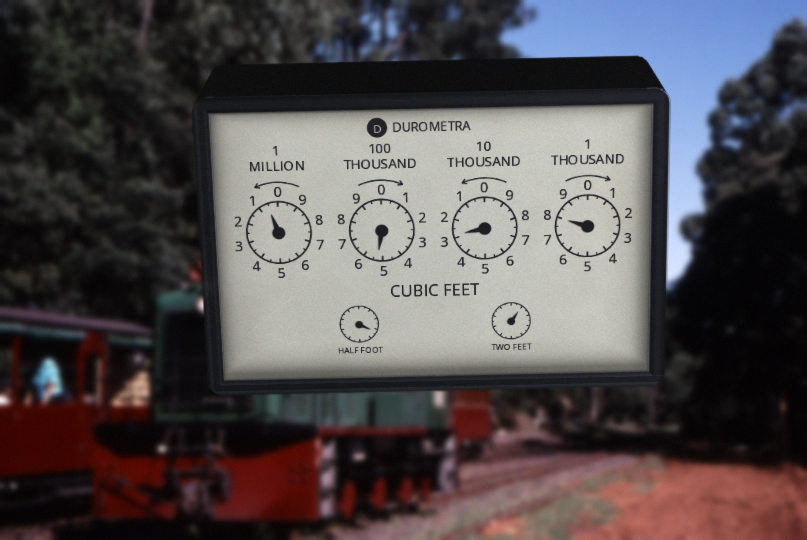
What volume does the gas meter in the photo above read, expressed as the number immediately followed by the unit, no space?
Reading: 52800ft³
